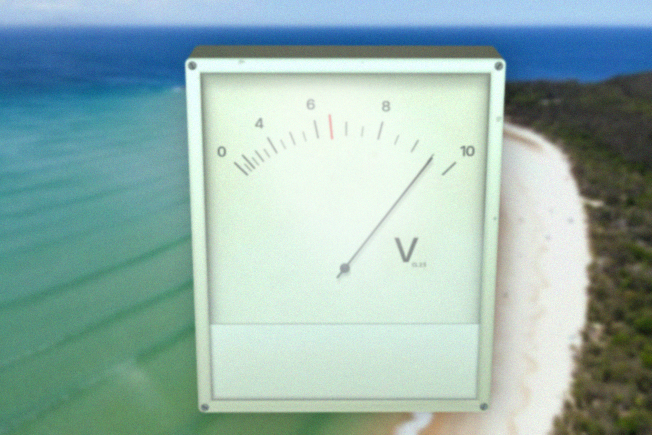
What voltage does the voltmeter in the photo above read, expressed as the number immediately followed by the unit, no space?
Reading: 9.5V
